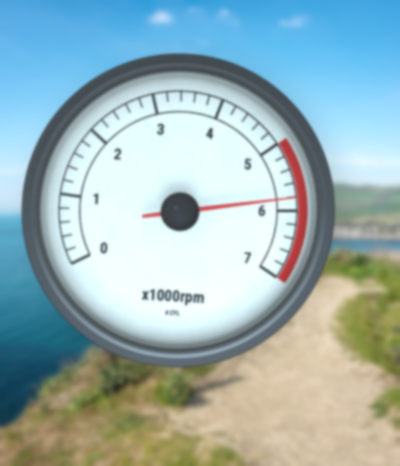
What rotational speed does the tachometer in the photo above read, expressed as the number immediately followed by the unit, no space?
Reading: 5800rpm
